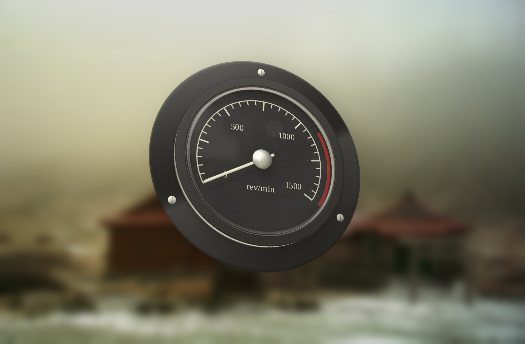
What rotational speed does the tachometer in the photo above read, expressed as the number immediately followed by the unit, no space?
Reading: 0rpm
